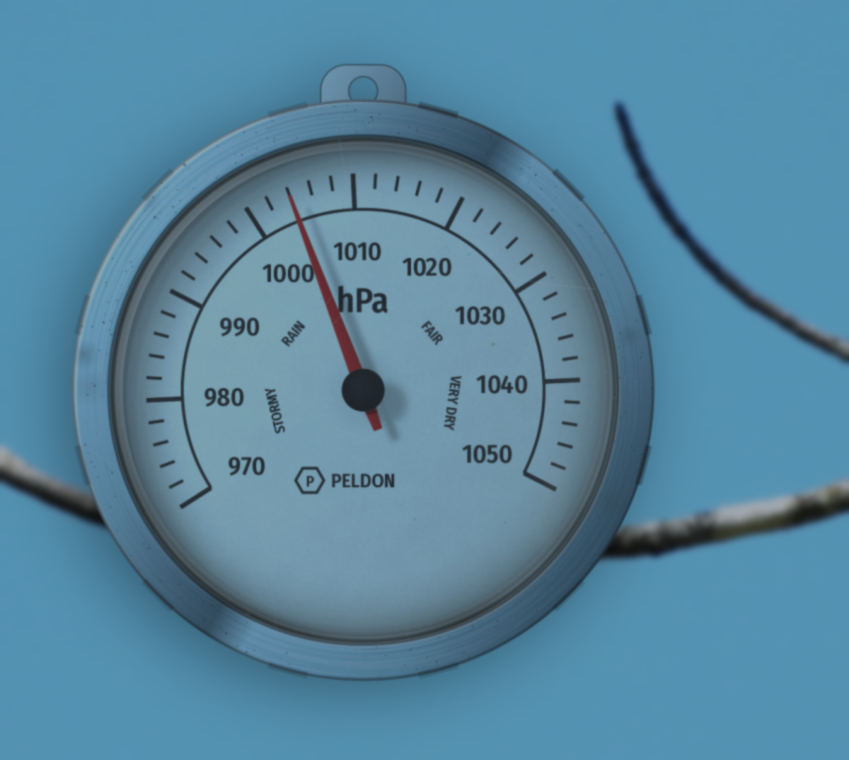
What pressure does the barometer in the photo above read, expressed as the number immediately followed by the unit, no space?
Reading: 1004hPa
